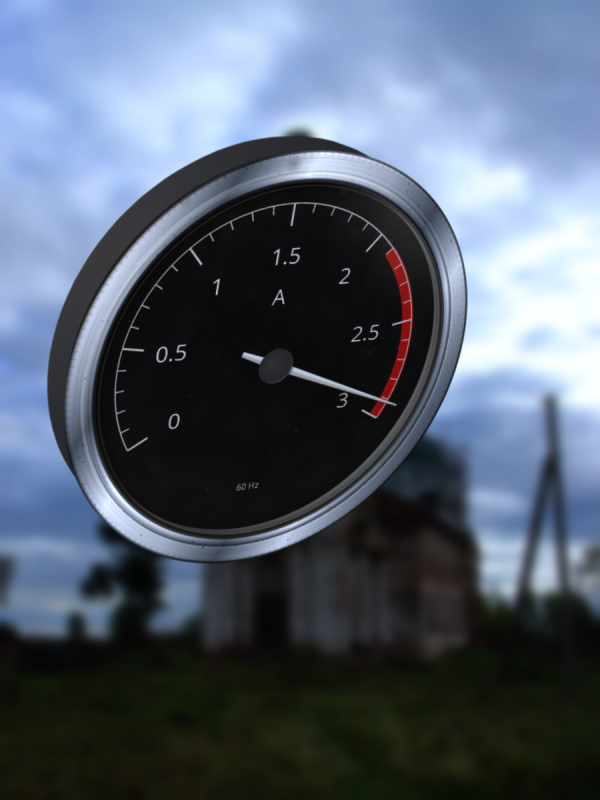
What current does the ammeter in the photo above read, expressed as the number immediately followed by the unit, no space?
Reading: 2.9A
